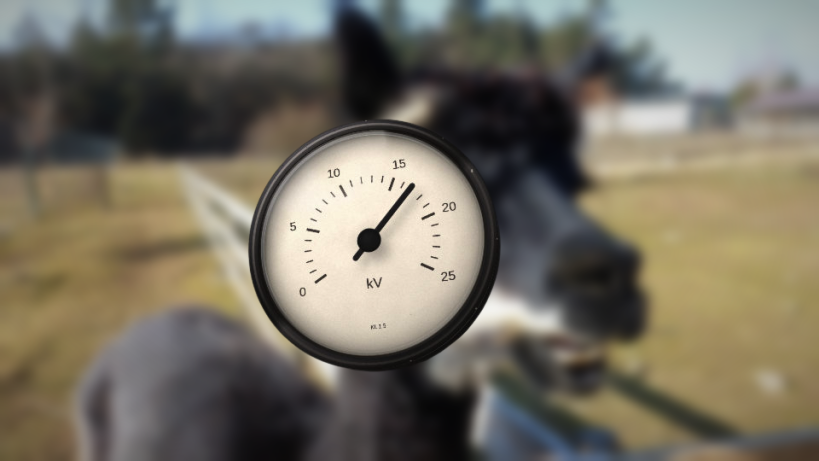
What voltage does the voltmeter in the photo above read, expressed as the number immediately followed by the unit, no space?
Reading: 17kV
